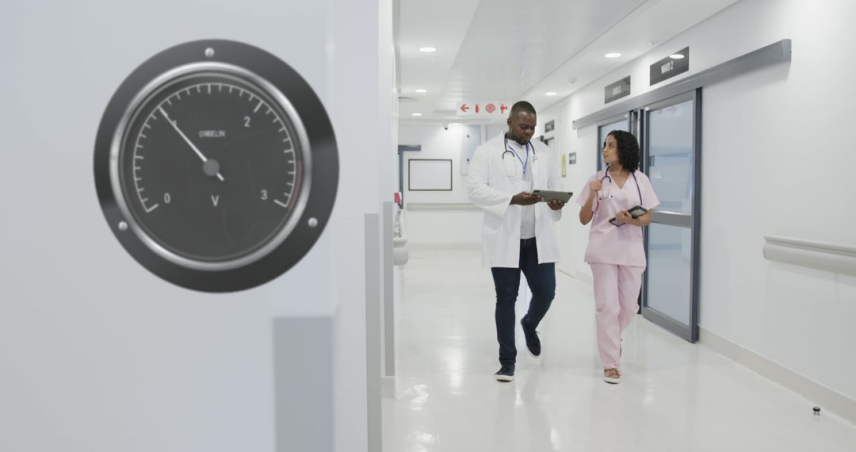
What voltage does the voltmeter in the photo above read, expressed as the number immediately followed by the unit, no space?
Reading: 1V
